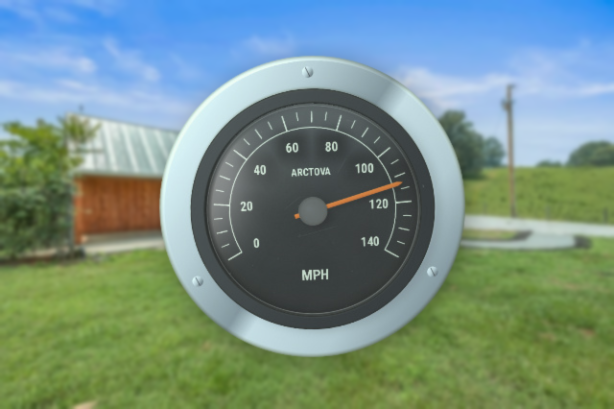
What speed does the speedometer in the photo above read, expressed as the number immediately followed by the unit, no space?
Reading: 112.5mph
